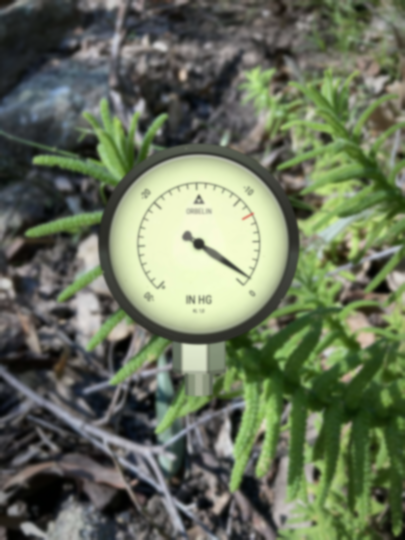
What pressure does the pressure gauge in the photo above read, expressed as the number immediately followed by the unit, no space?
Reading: -1inHg
